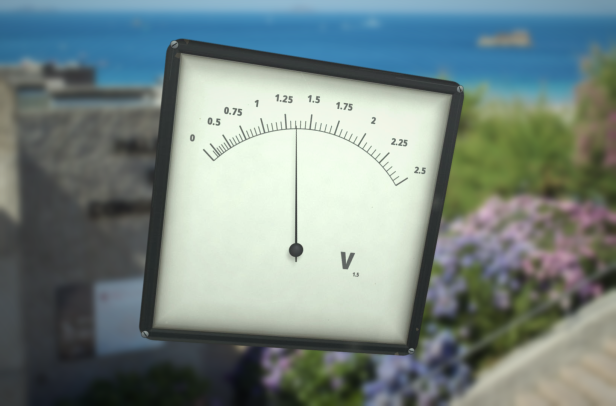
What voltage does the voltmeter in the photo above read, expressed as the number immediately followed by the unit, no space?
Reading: 1.35V
